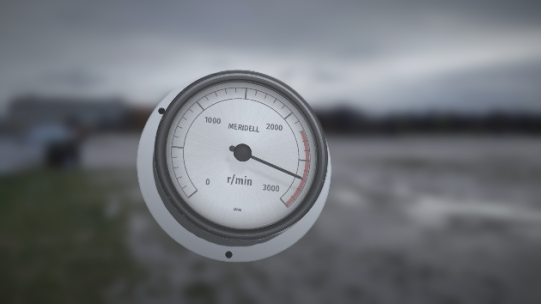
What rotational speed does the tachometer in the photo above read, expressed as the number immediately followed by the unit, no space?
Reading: 2700rpm
